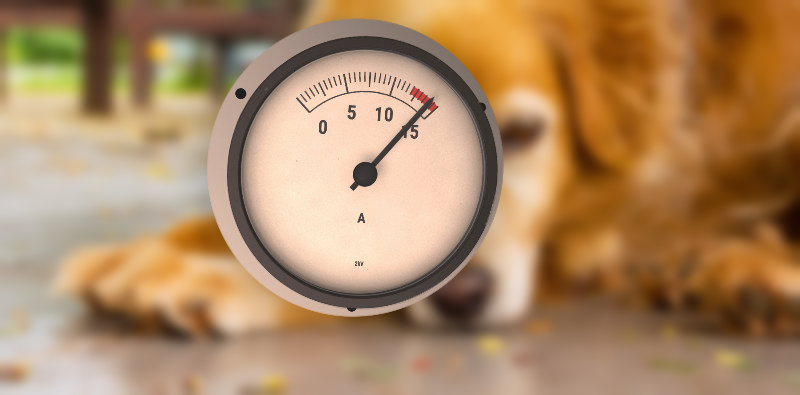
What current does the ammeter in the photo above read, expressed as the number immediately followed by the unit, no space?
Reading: 14A
